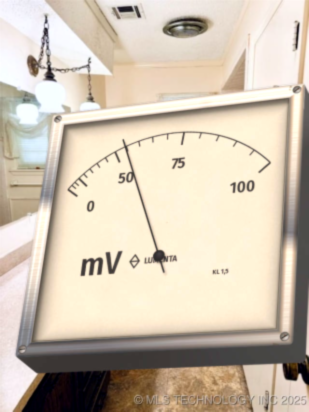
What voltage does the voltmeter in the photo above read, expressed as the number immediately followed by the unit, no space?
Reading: 55mV
